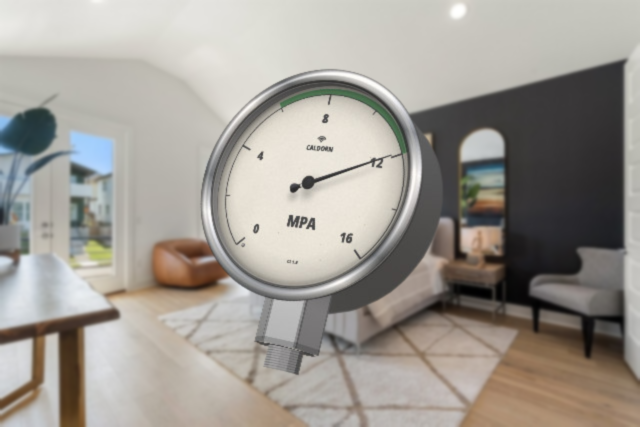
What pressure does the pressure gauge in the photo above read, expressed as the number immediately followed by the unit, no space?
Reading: 12MPa
